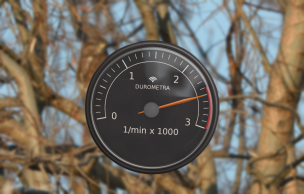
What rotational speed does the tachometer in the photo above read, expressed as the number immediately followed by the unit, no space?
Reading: 2500rpm
